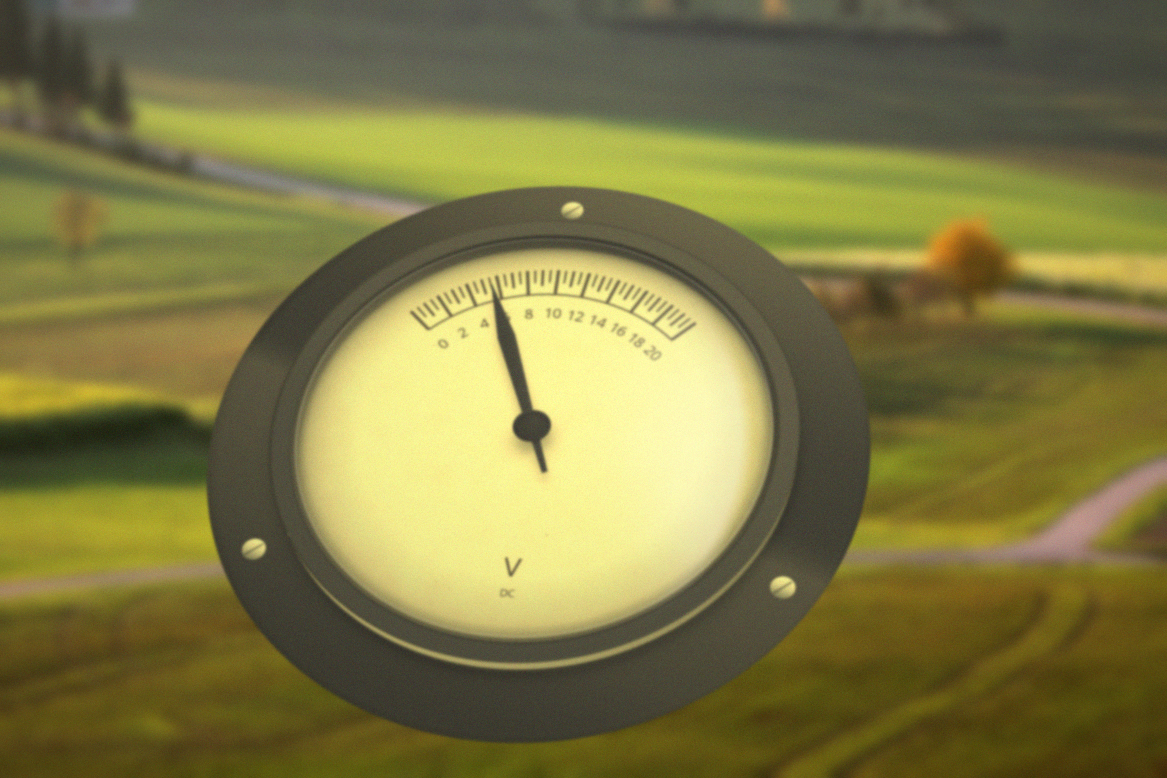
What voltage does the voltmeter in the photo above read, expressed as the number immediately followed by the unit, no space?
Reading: 5.5V
